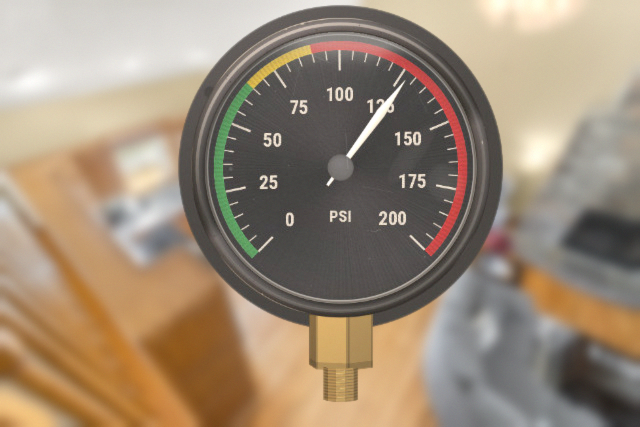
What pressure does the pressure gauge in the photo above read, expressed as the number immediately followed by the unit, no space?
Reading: 127.5psi
